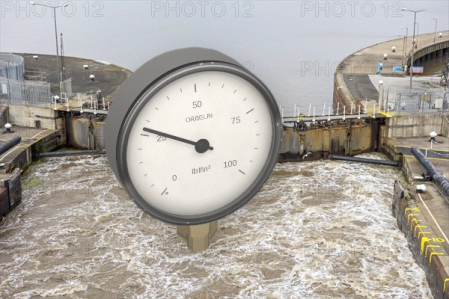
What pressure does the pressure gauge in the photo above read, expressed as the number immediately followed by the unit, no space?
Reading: 27.5psi
